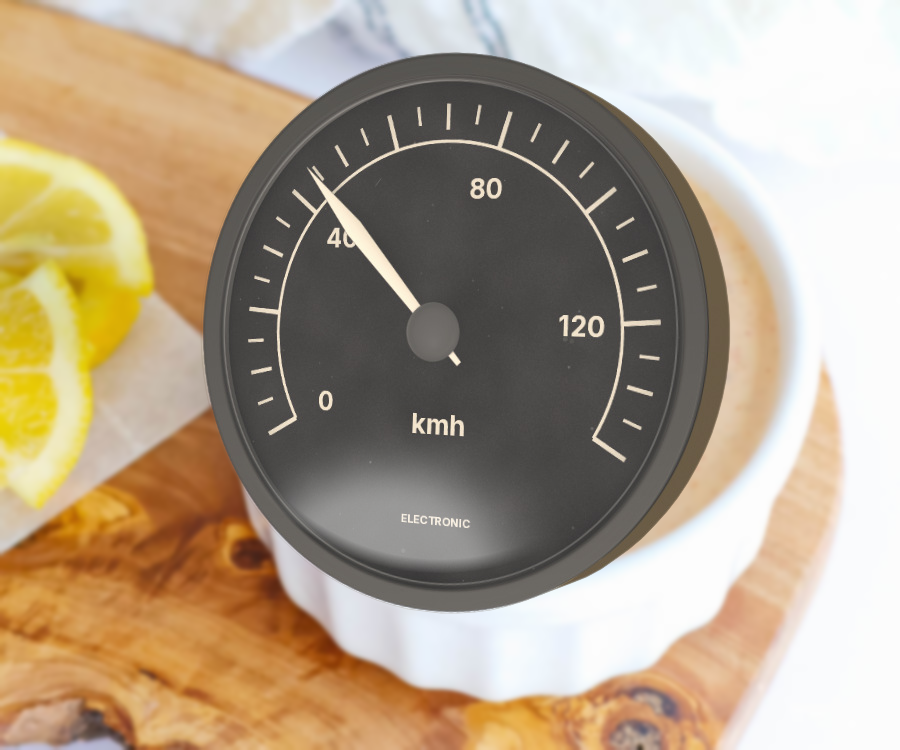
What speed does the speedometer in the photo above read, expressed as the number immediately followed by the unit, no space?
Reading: 45km/h
